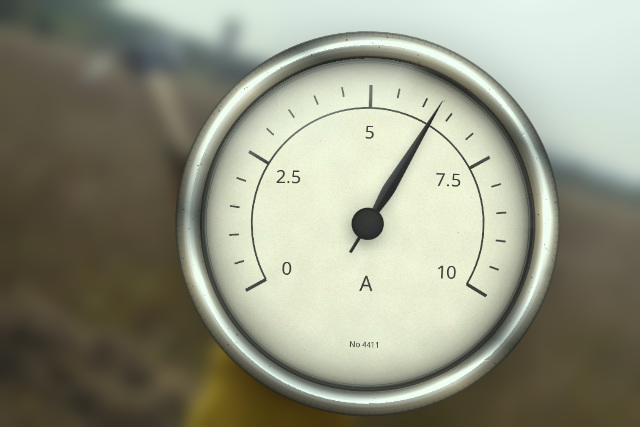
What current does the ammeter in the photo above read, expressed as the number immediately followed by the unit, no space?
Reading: 6.25A
